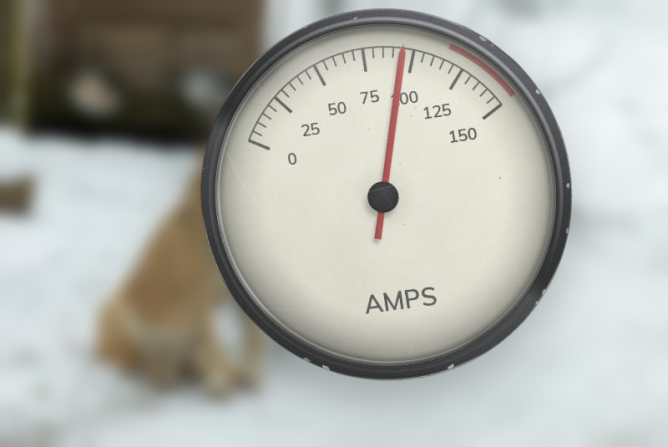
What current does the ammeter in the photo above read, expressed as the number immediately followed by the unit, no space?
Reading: 95A
